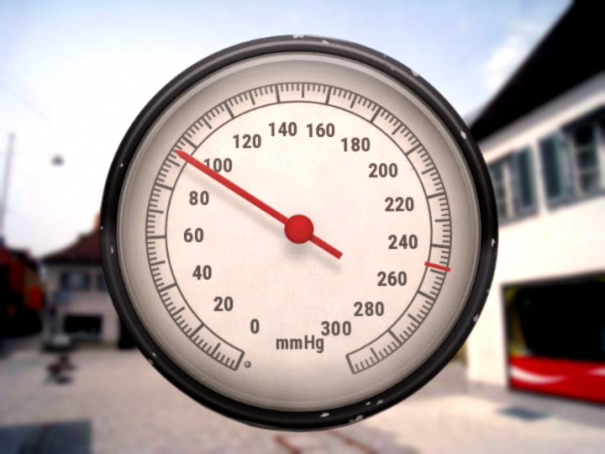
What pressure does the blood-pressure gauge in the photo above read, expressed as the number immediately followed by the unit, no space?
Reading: 94mmHg
